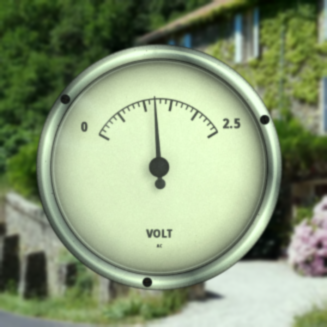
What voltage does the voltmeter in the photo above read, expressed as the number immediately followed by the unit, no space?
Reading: 1.2V
